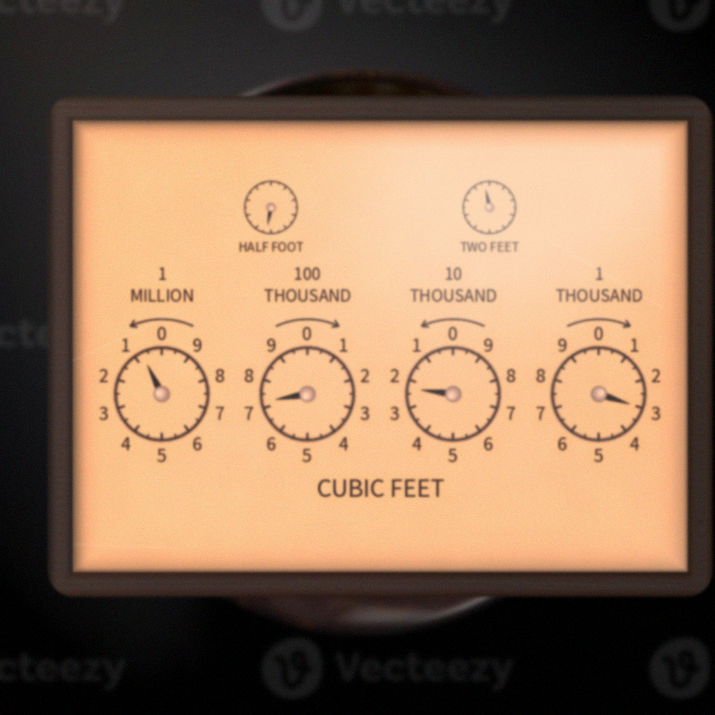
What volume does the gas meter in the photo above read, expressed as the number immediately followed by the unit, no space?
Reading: 72300ft³
